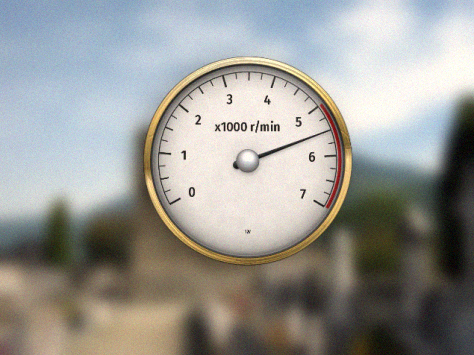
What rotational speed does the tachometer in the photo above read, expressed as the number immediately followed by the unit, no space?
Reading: 5500rpm
